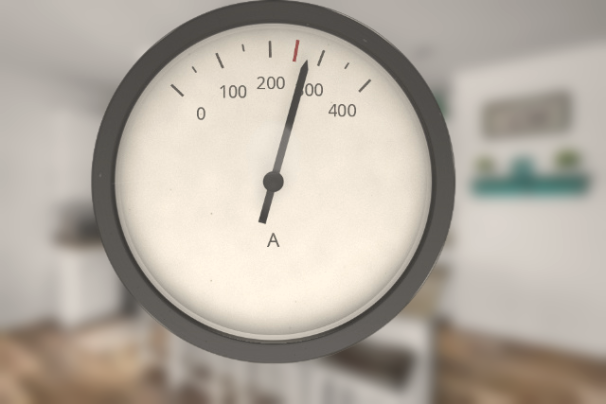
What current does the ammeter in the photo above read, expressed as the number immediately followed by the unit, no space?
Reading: 275A
